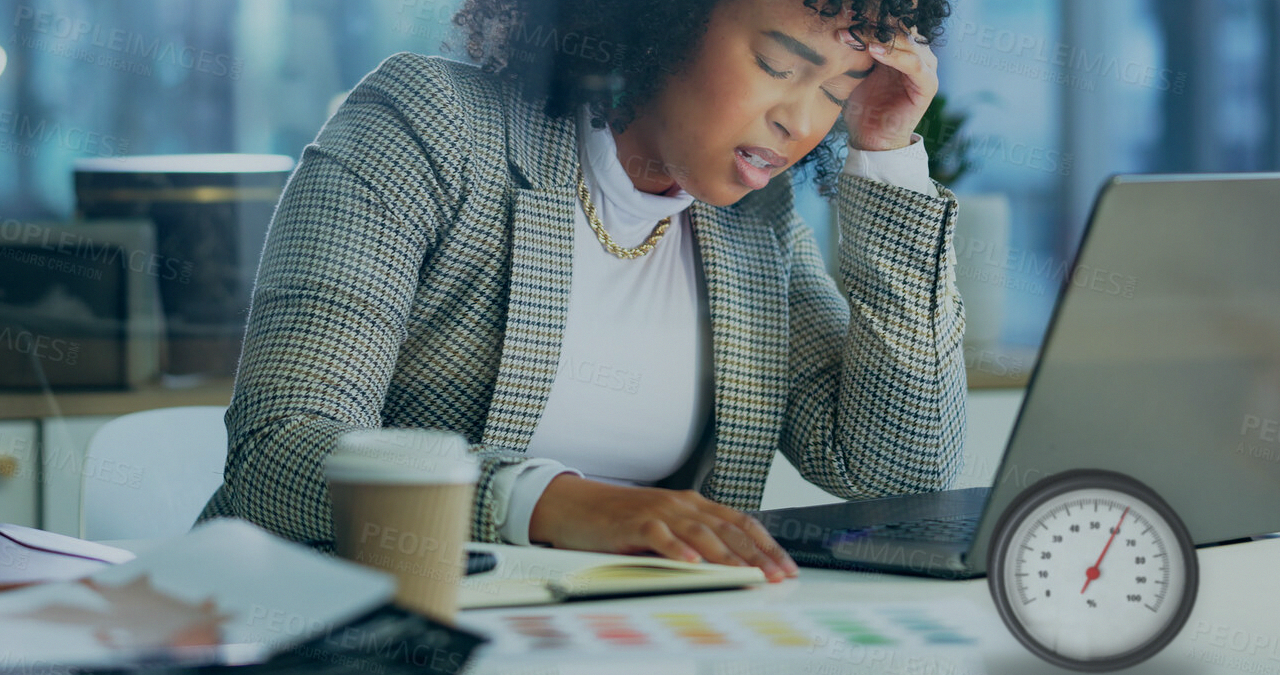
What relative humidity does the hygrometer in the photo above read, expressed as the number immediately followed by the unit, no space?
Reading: 60%
